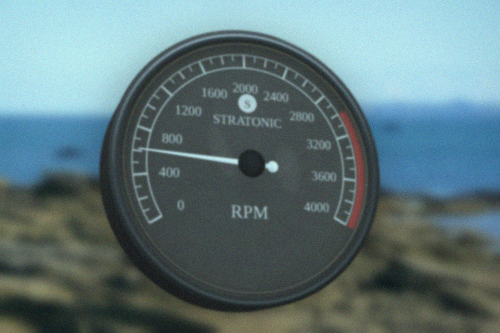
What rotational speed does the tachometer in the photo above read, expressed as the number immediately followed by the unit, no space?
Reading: 600rpm
